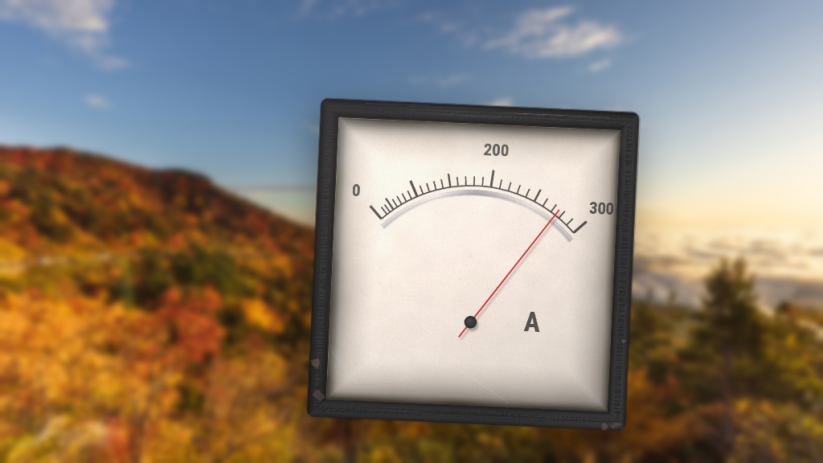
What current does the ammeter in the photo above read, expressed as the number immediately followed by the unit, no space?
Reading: 275A
